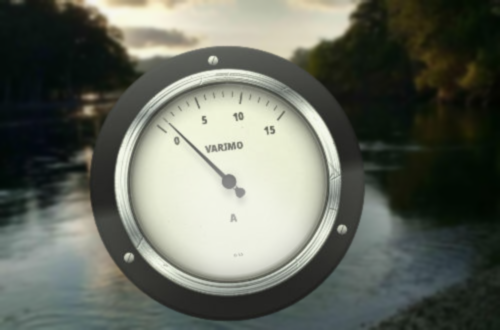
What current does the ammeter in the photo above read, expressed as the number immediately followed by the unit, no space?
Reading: 1A
